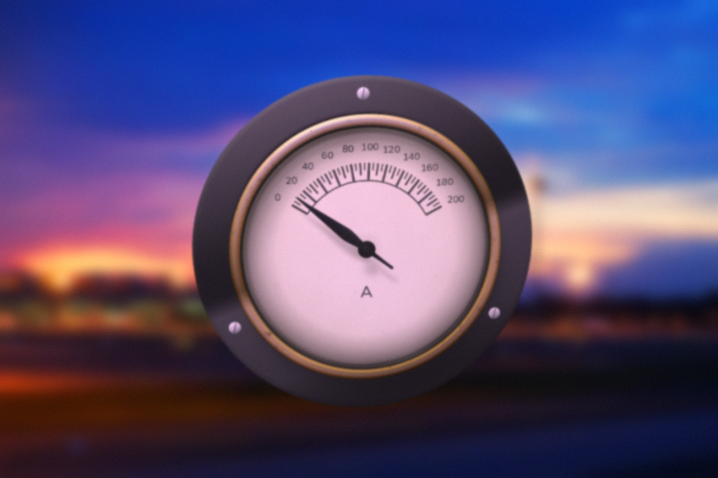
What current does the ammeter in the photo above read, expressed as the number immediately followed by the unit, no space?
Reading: 10A
